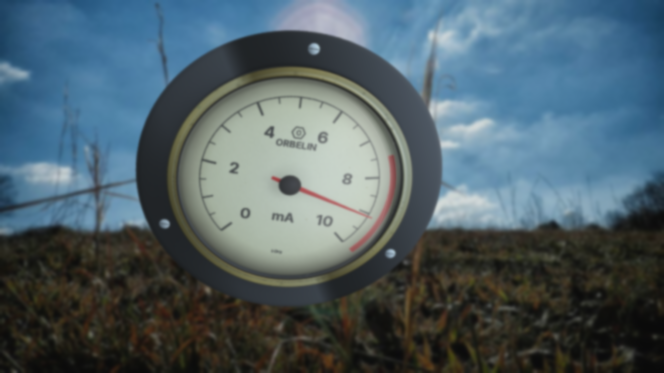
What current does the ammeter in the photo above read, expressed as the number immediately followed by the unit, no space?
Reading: 9mA
